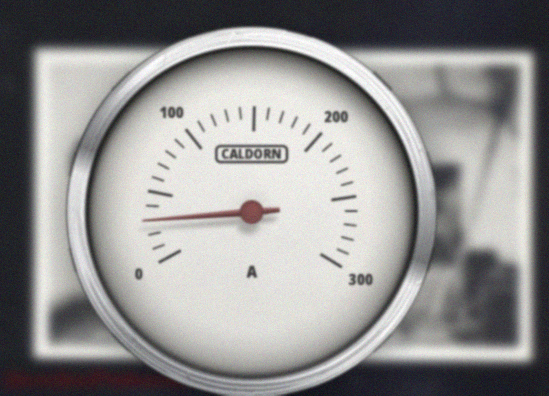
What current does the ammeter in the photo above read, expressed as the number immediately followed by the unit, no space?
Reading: 30A
